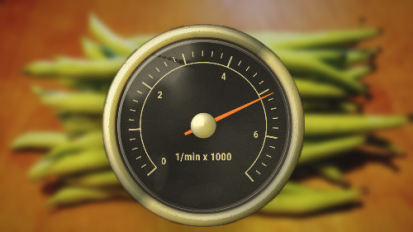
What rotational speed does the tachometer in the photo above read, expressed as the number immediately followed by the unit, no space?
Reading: 5100rpm
